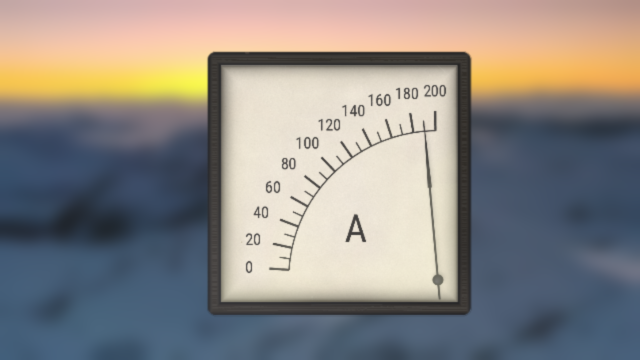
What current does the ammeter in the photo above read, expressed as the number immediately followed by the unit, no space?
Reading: 190A
